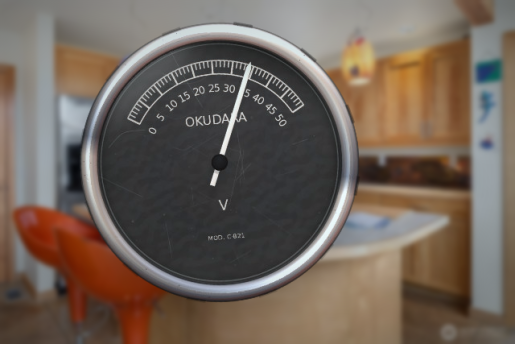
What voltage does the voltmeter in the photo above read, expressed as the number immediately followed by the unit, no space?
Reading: 34V
